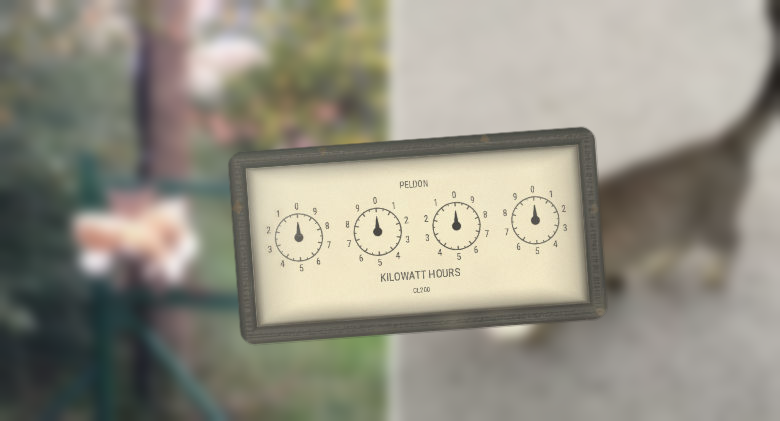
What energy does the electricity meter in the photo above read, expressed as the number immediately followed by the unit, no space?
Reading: 0kWh
